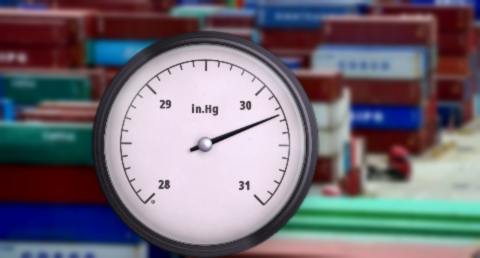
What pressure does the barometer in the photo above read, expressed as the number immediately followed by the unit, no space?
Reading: 30.25inHg
